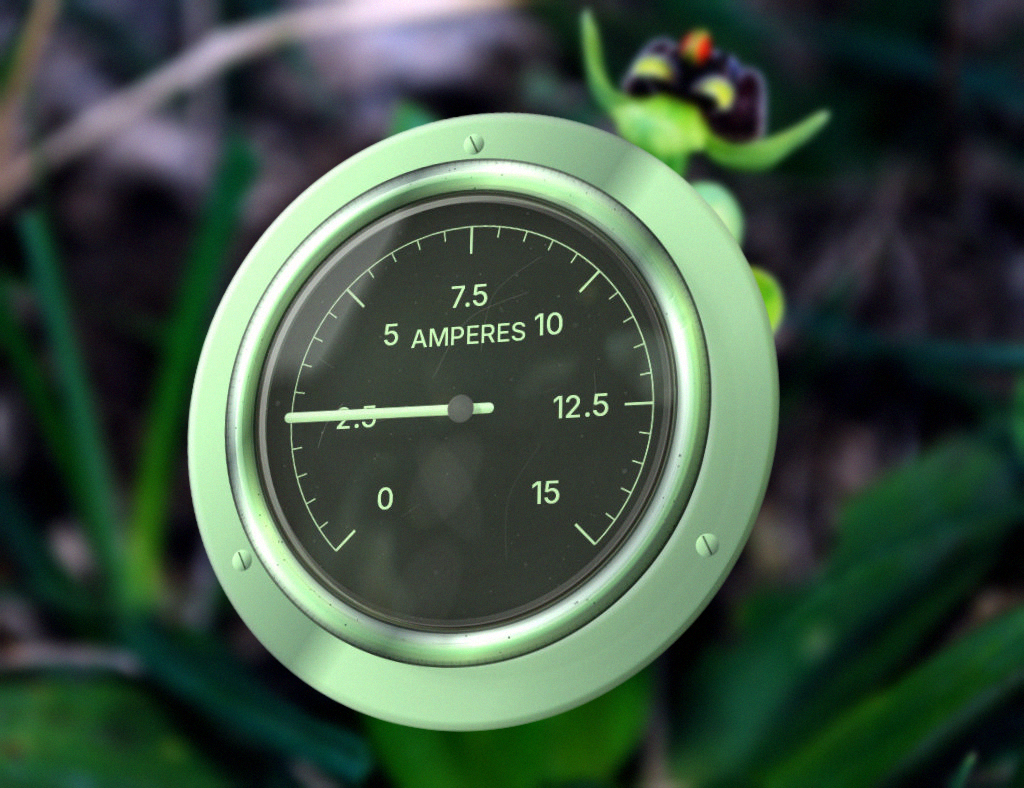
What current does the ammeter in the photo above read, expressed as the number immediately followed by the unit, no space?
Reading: 2.5A
